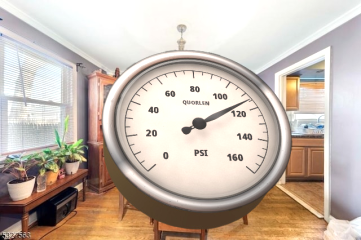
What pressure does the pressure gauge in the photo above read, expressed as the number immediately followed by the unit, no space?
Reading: 115psi
